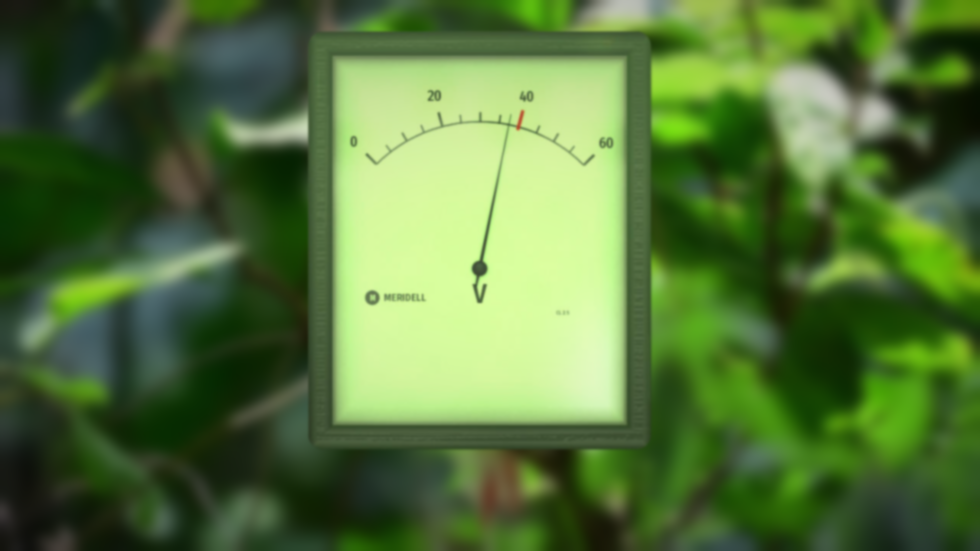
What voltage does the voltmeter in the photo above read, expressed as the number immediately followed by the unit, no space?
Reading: 37.5V
